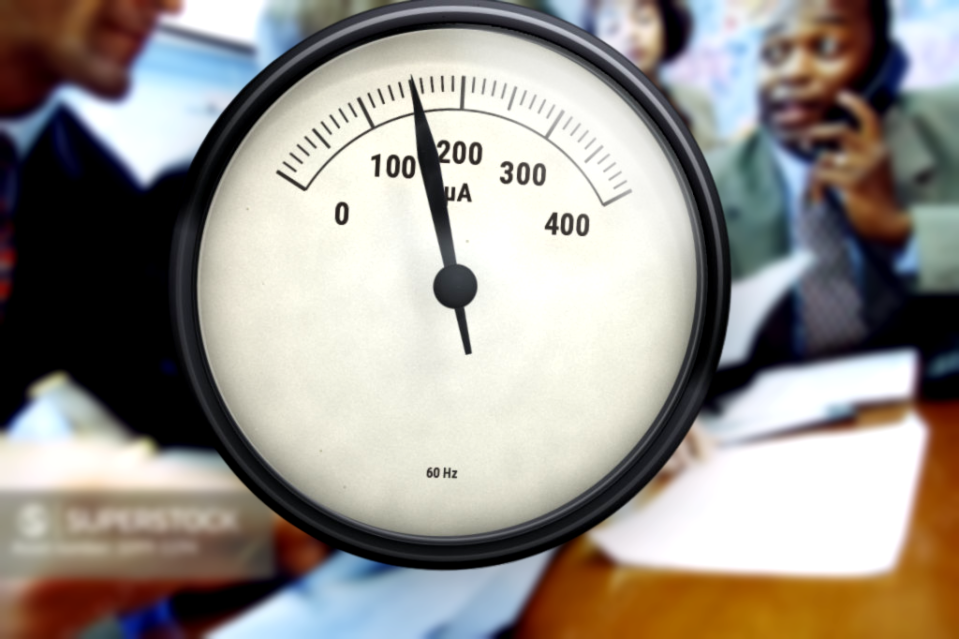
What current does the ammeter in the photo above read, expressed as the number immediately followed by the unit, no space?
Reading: 150µA
